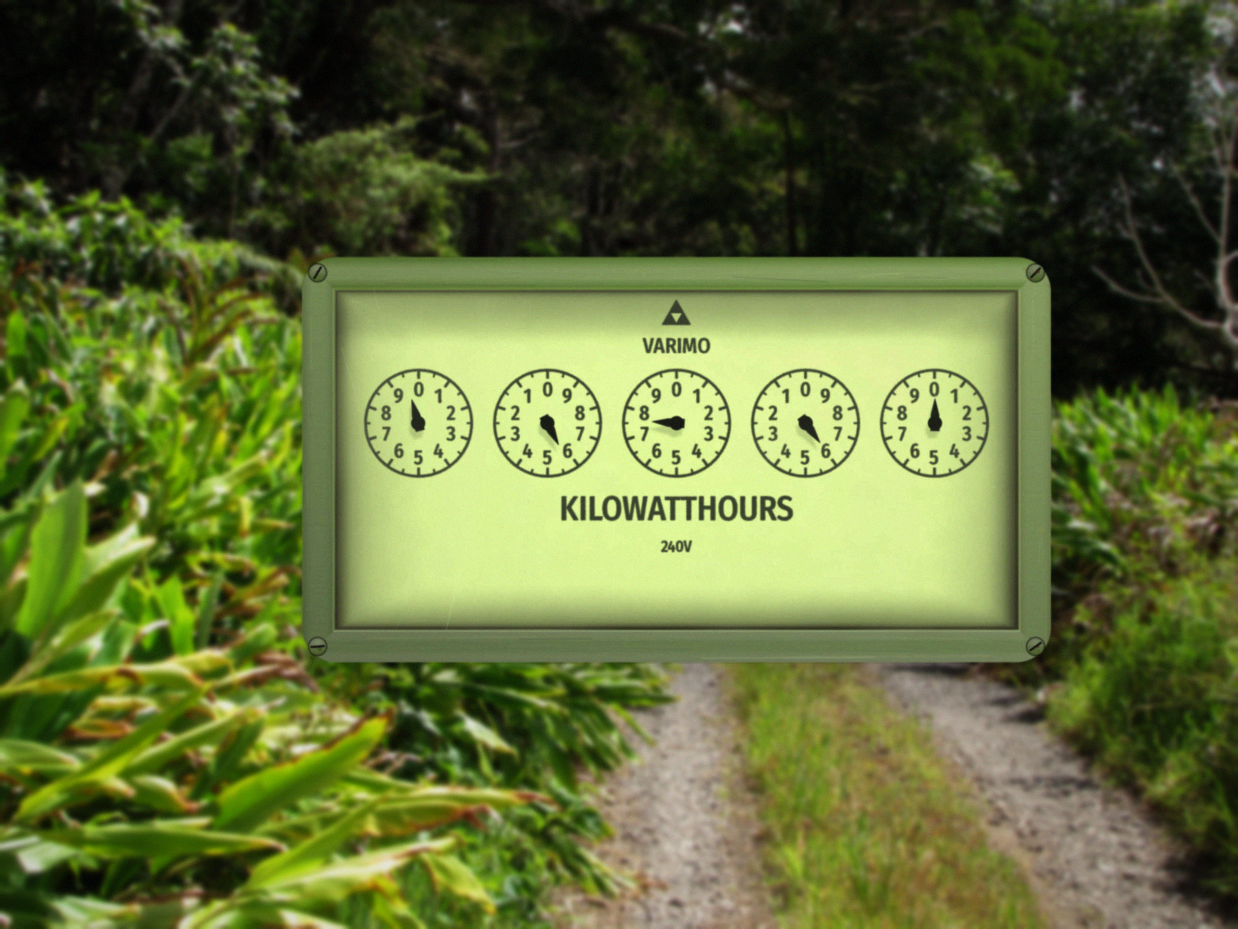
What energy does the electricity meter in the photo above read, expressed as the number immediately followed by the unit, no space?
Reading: 95760kWh
